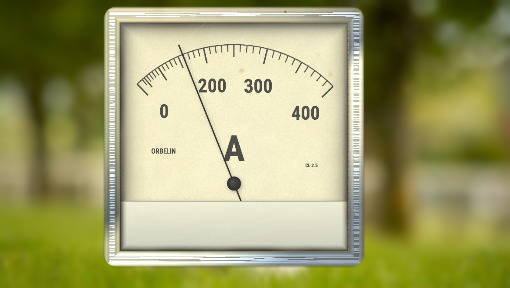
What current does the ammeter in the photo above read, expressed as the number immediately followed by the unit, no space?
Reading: 160A
